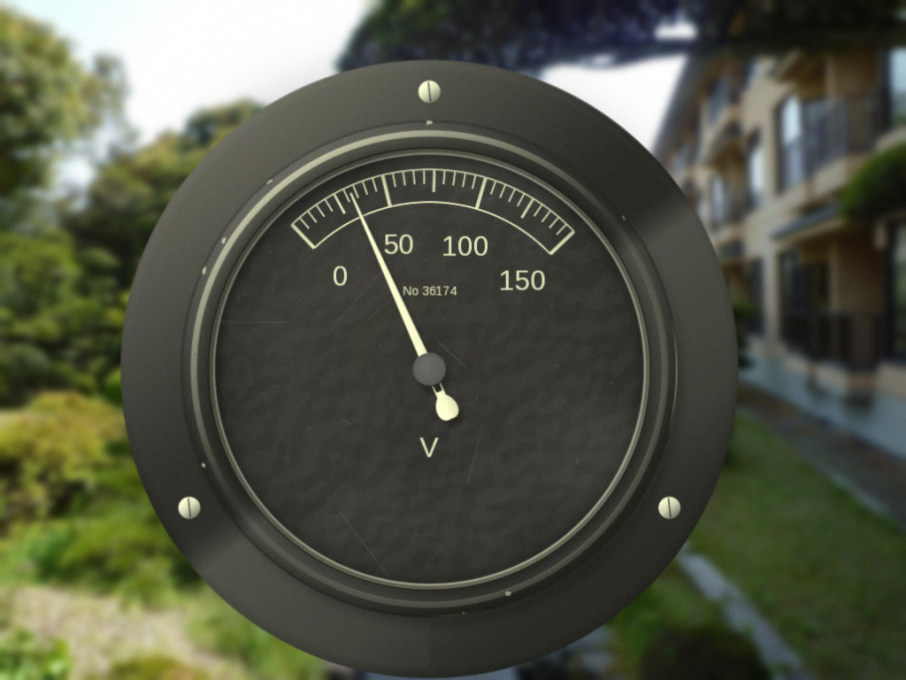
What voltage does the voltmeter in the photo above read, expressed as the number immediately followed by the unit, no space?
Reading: 32.5V
